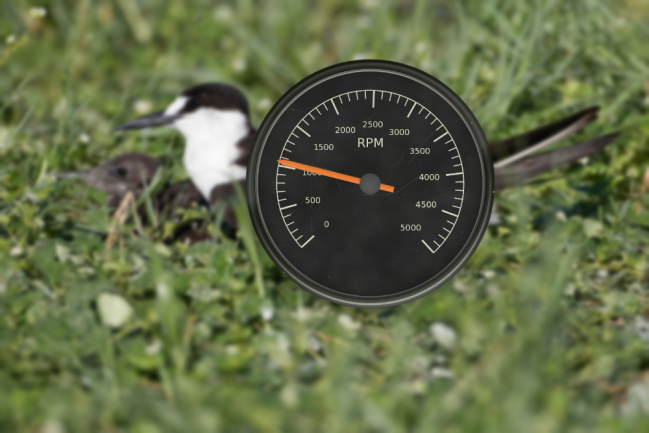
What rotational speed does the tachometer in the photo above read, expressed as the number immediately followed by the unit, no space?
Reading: 1050rpm
